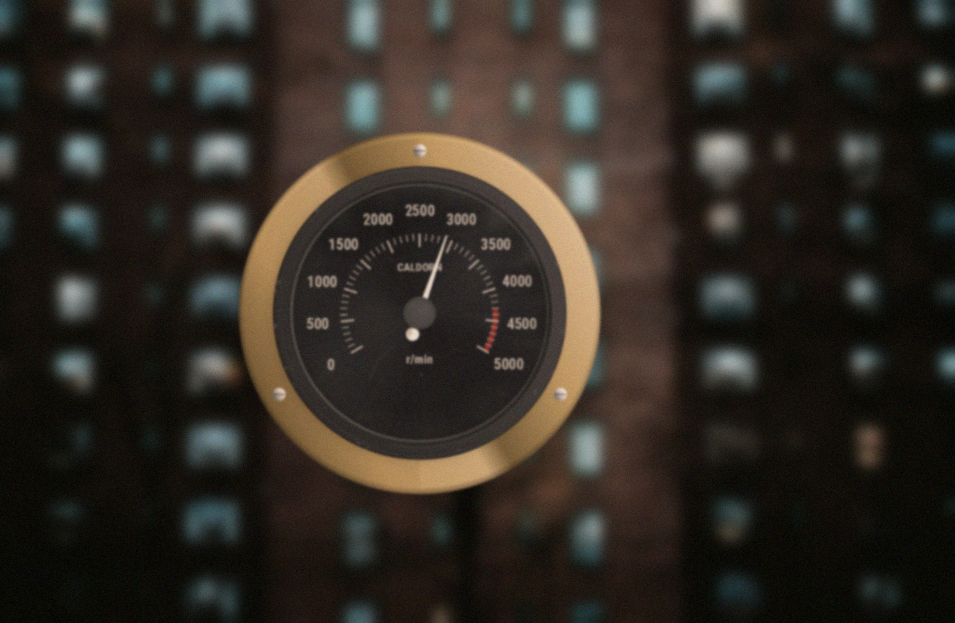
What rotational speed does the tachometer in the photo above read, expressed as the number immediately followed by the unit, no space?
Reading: 2900rpm
